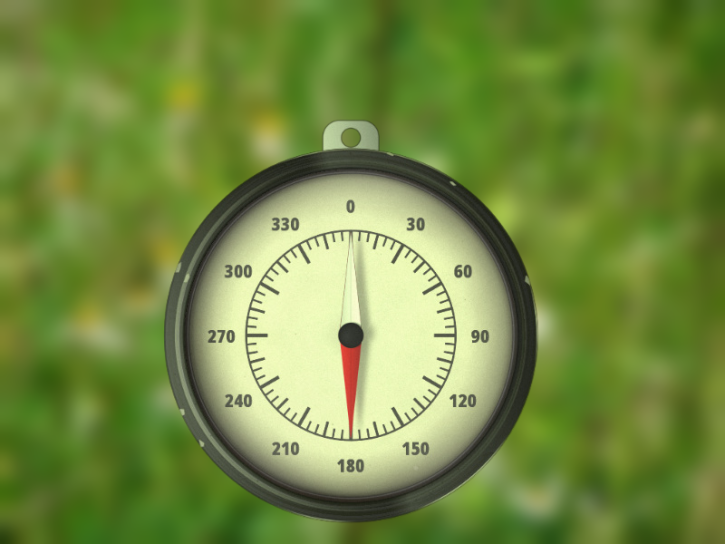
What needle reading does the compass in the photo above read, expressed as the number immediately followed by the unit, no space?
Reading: 180°
